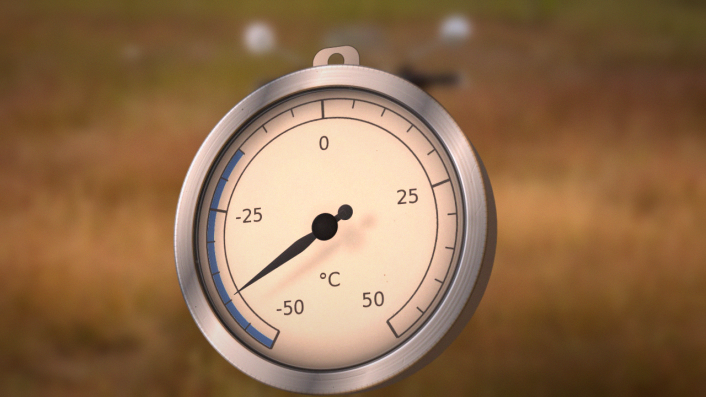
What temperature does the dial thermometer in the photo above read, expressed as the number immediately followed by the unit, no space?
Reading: -40°C
